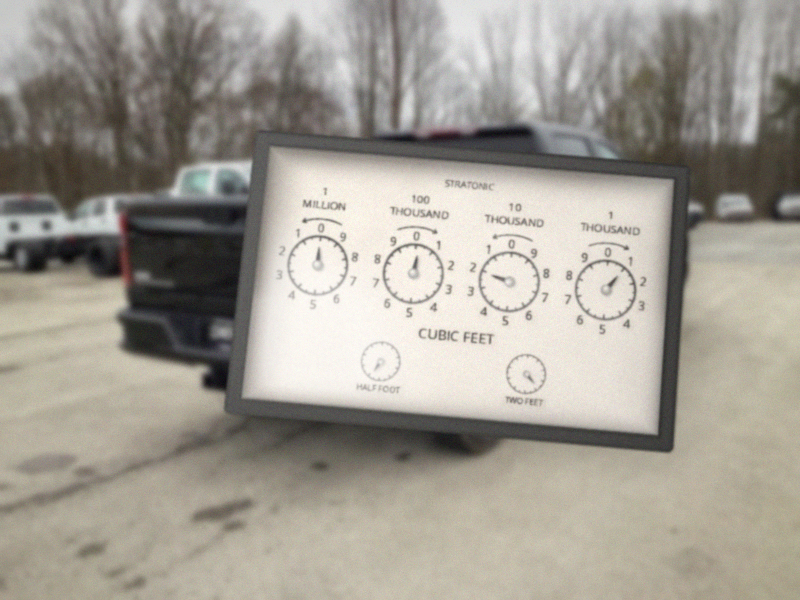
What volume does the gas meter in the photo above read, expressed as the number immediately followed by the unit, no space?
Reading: 2100ft³
